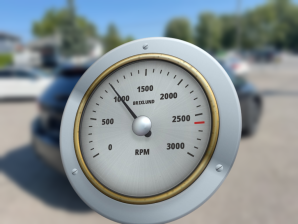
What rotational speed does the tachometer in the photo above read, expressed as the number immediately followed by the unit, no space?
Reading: 1000rpm
